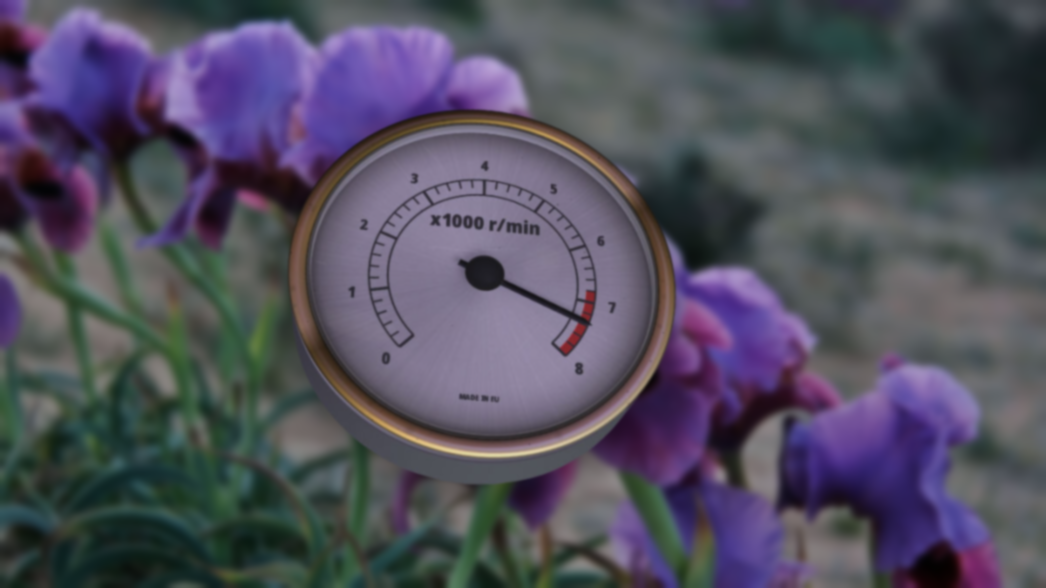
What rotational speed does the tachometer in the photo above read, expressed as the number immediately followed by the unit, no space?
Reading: 7400rpm
